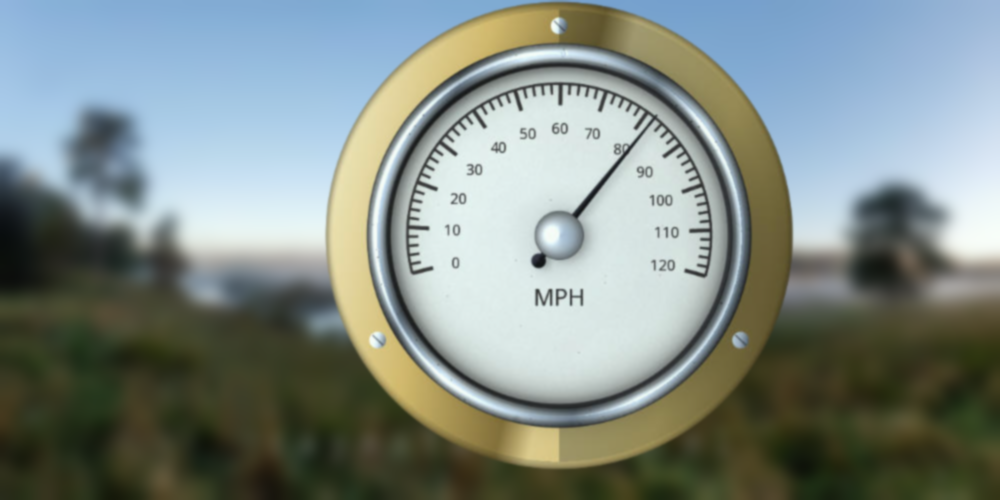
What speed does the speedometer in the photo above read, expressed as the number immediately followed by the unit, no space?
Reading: 82mph
